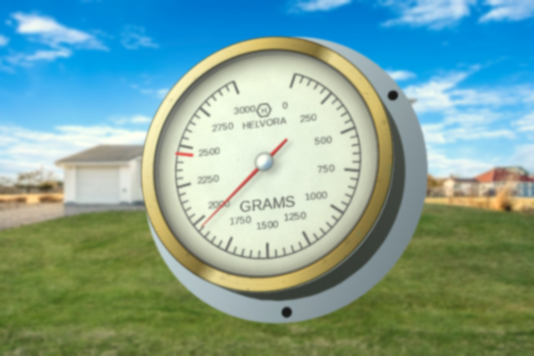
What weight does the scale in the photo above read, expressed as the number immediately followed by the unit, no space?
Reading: 1950g
